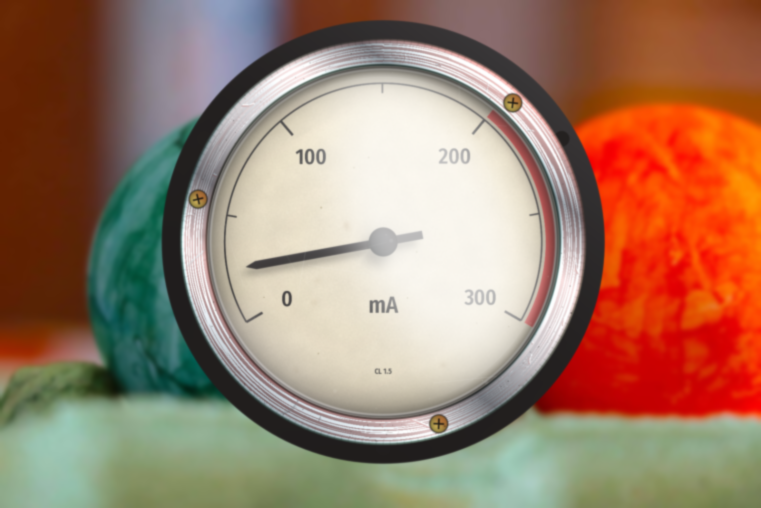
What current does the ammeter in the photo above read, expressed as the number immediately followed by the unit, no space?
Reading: 25mA
